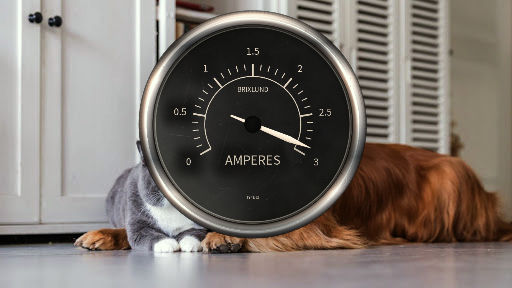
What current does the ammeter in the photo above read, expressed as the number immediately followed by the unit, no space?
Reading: 2.9A
